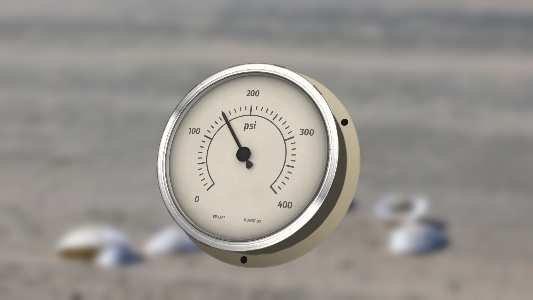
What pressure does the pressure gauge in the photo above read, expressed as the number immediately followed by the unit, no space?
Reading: 150psi
